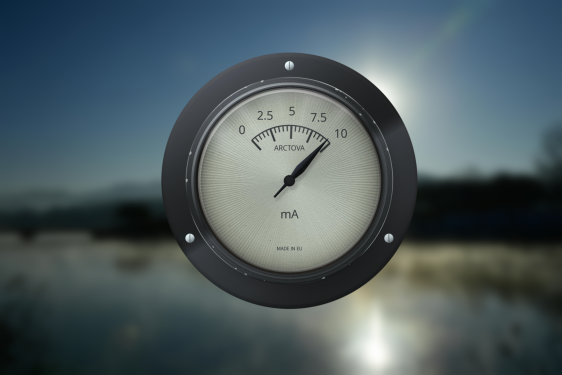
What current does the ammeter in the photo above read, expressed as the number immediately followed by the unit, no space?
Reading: 9.5mA
